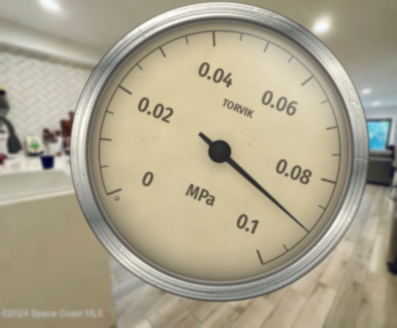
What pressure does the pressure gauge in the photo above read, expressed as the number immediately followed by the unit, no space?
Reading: 0.09MPa
